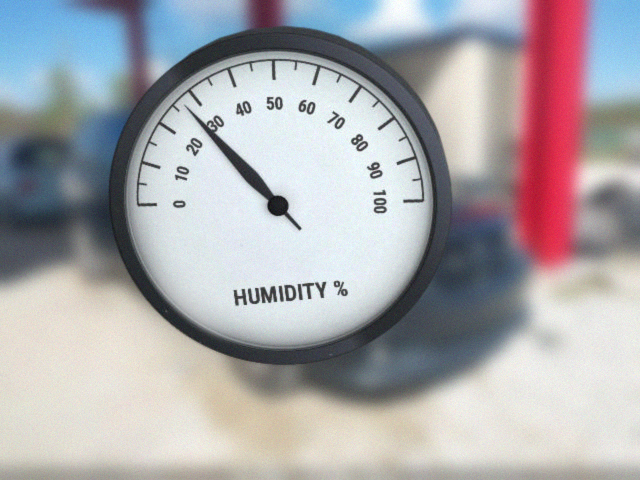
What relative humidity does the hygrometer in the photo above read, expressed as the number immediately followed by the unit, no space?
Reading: 27.5%
